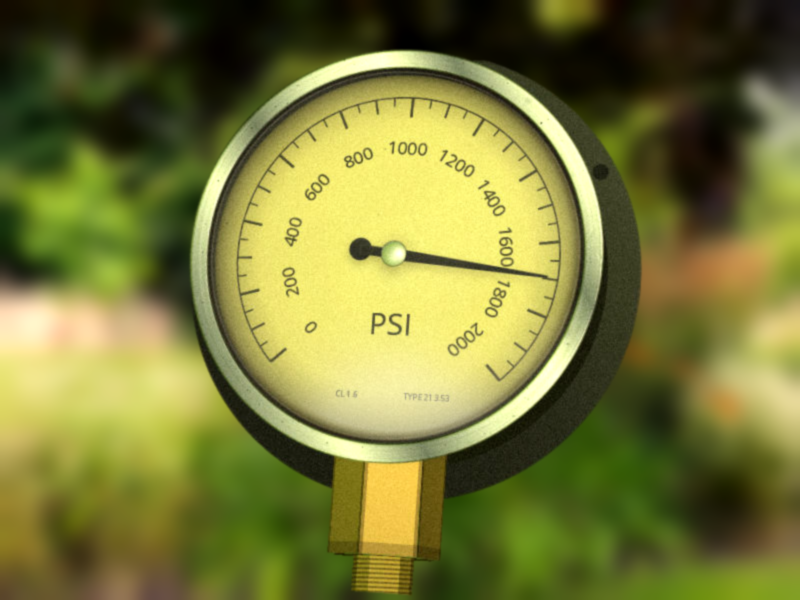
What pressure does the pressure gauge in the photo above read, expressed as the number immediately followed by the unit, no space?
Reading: 1700psi
